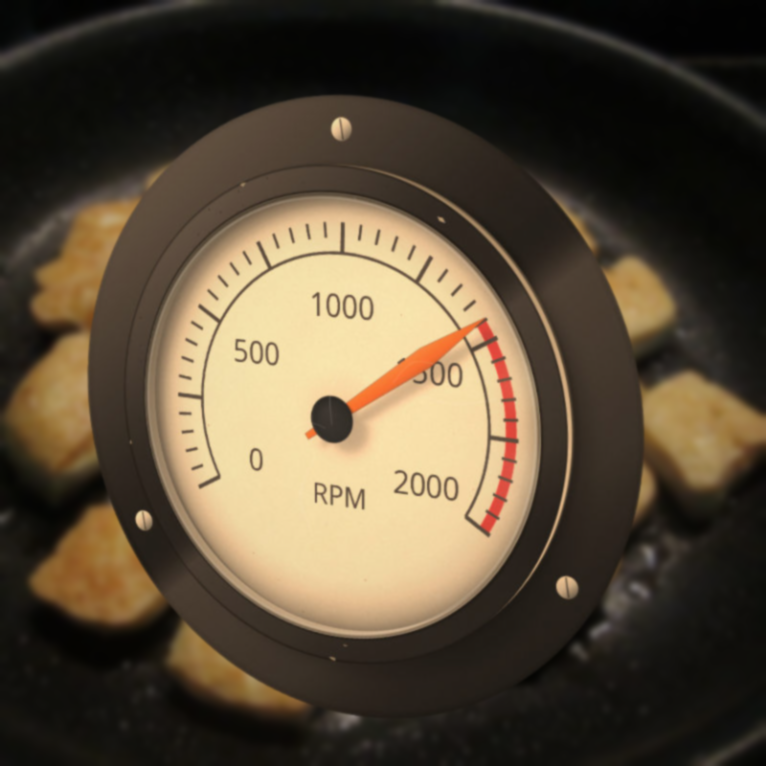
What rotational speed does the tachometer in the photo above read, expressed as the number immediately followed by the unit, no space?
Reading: 1450rpm
